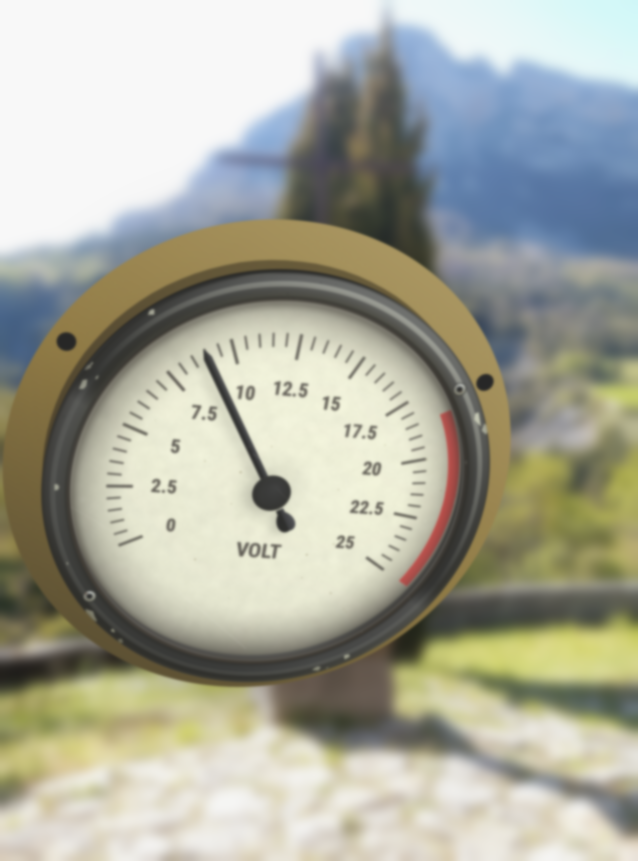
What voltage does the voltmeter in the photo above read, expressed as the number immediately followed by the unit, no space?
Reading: 9V
